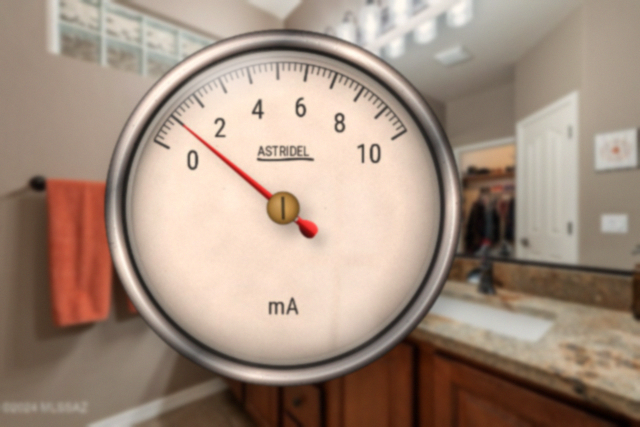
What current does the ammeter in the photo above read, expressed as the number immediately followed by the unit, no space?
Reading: 1mA
